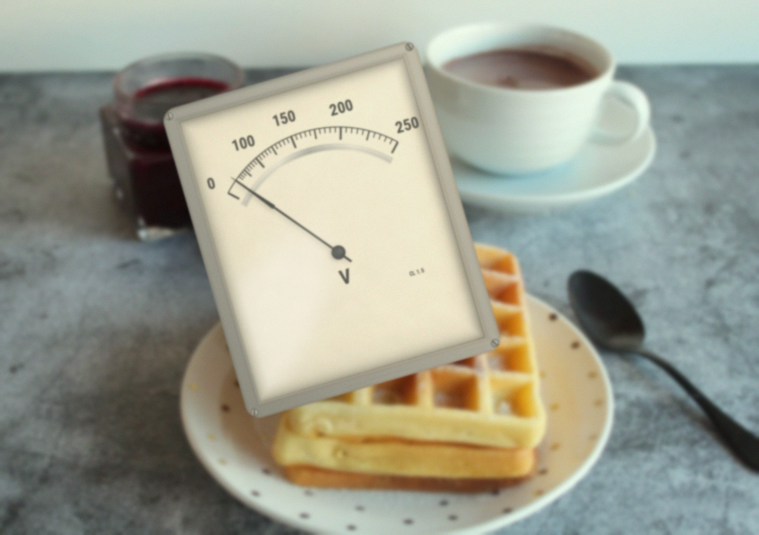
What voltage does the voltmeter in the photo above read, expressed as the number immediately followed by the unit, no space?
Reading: 50V
